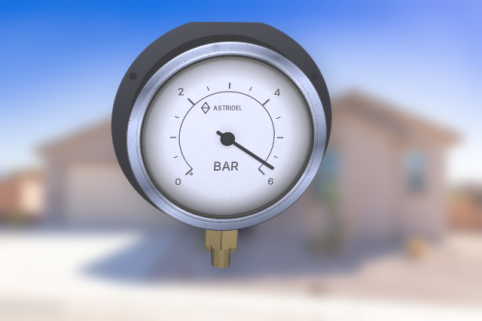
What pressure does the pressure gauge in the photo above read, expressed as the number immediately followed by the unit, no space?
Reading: 5.75bar
